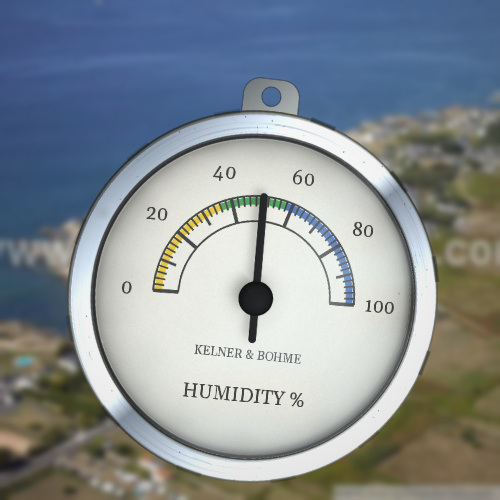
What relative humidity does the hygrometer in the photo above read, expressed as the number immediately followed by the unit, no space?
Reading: 50%
